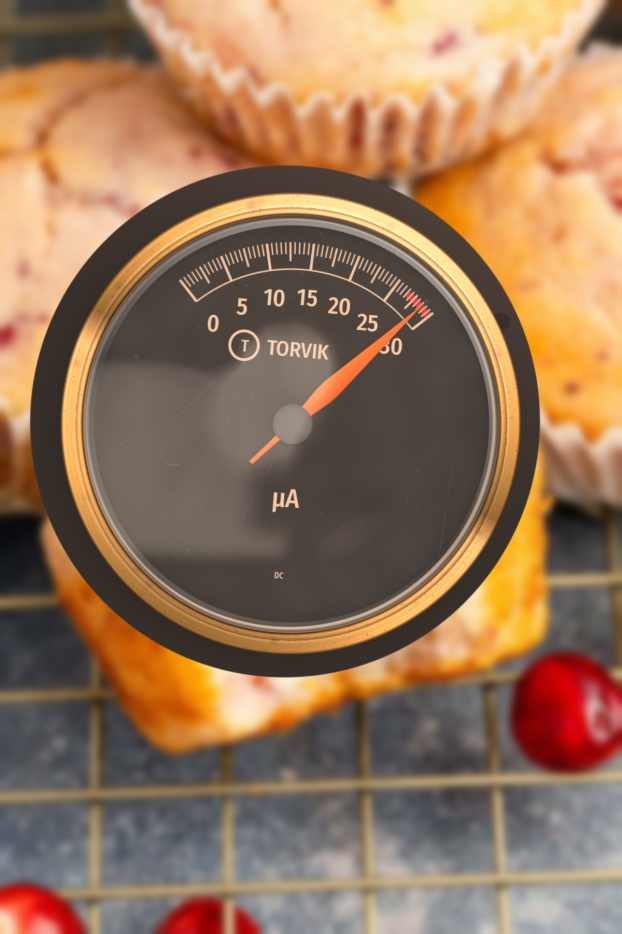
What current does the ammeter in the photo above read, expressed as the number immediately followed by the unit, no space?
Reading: 28.5µA
